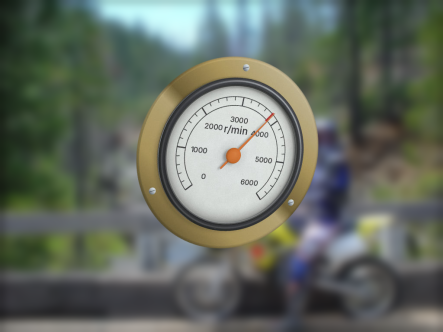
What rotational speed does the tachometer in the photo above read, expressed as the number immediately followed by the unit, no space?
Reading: 3800rpm
